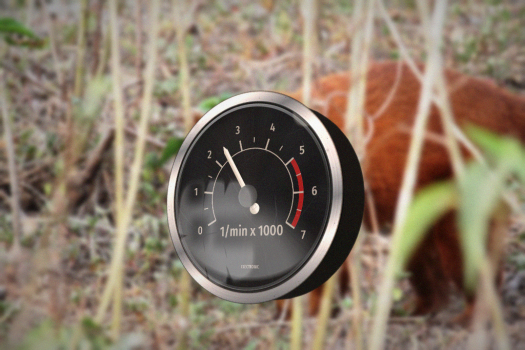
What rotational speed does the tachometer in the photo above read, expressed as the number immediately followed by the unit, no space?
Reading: 2500rpm
